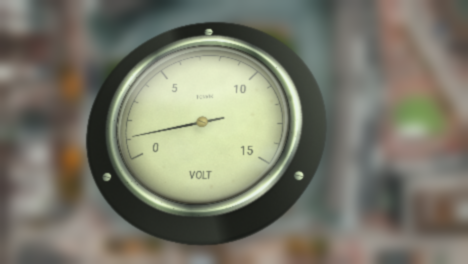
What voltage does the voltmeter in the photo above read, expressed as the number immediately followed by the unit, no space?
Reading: 1V
